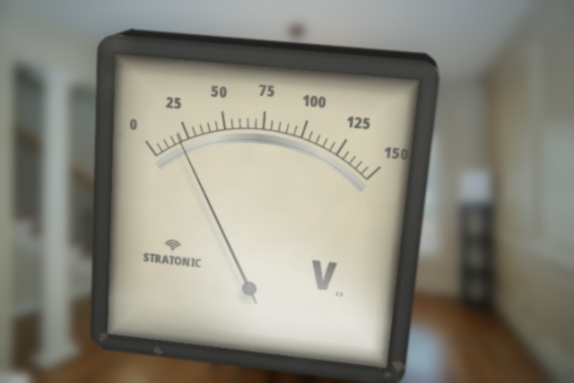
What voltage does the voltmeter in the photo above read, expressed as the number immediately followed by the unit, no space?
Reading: 20V
